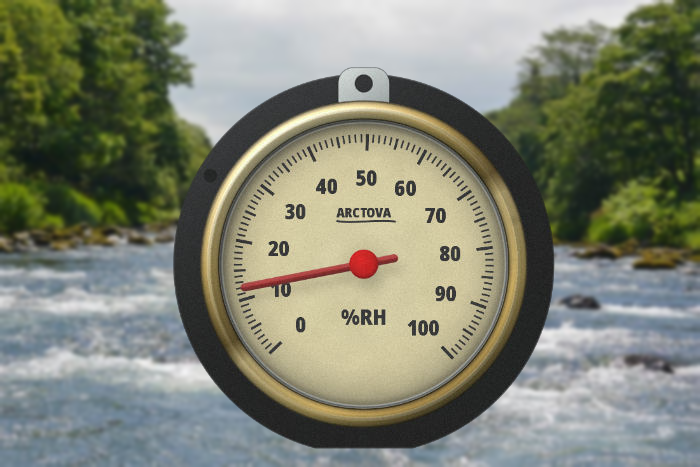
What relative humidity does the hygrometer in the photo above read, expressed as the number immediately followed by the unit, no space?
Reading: 12%
